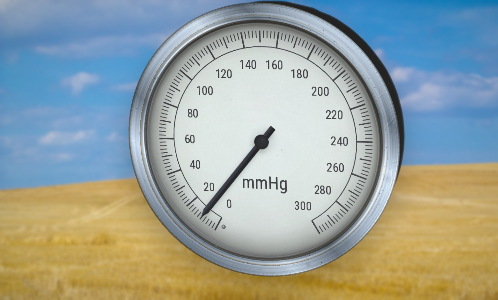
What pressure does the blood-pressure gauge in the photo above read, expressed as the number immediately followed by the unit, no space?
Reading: 10mmHg
